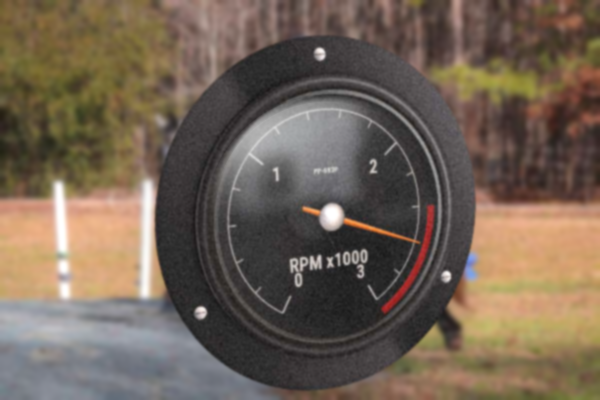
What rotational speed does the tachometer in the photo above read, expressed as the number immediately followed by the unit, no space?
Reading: 2600rpm
